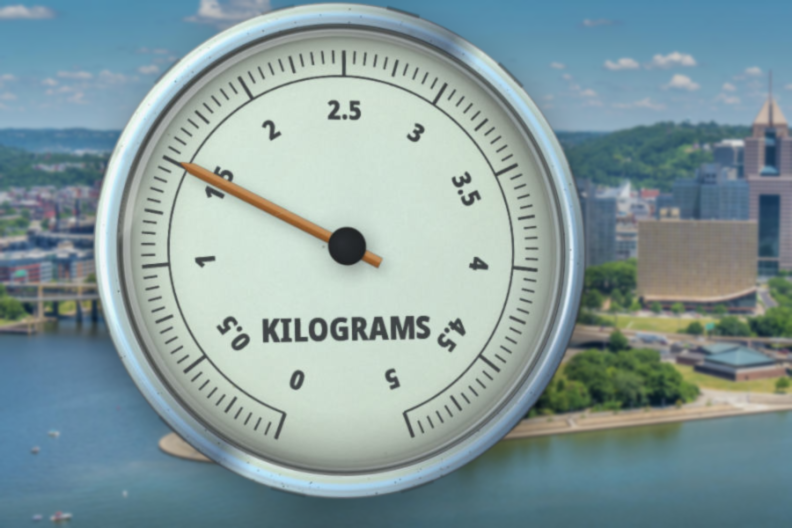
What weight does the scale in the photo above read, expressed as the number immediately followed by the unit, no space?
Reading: 1.5kg
